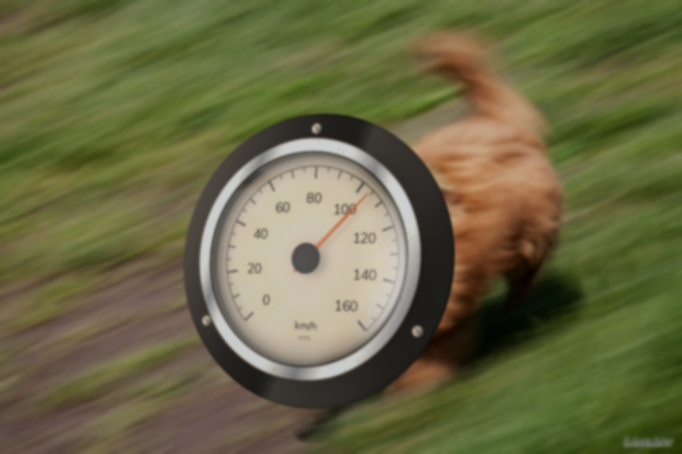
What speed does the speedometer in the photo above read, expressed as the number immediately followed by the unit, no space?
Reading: 105km/h
